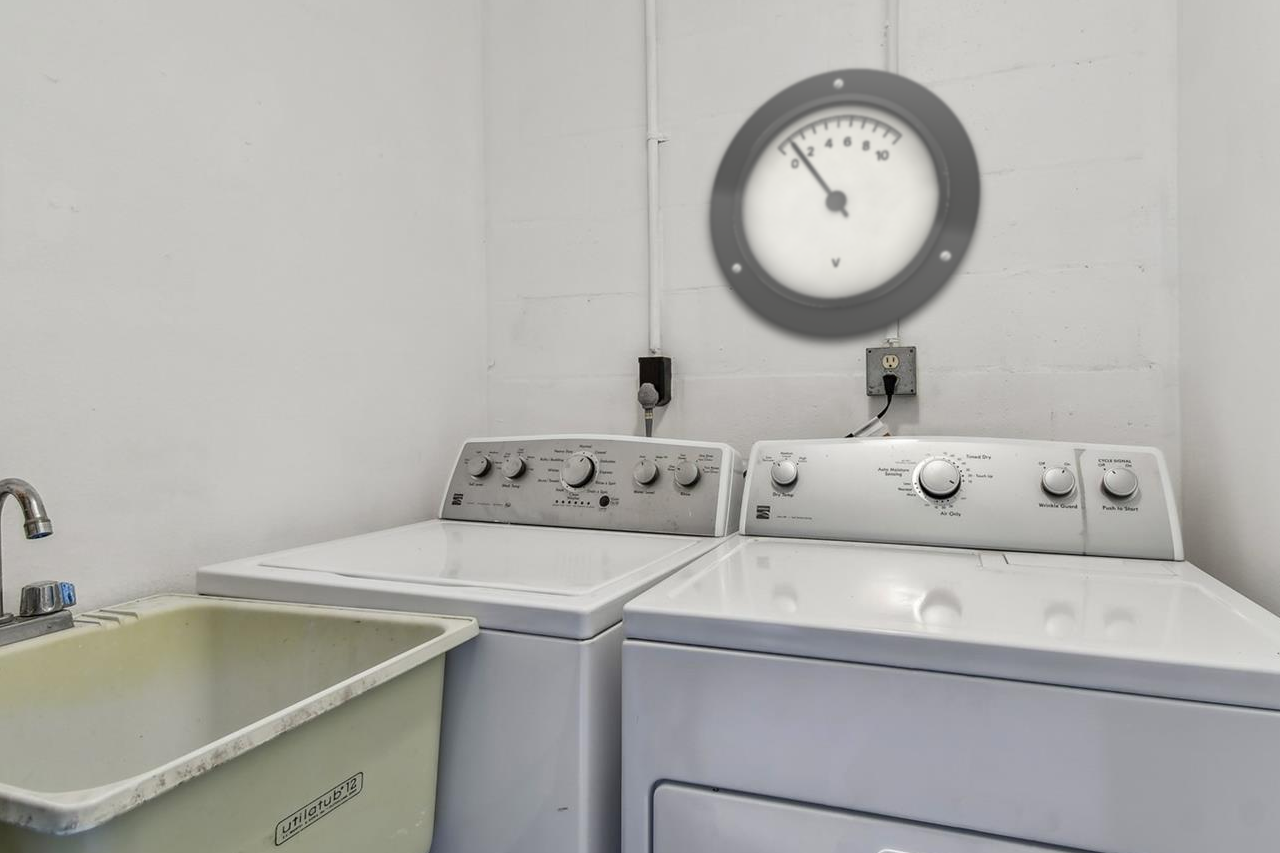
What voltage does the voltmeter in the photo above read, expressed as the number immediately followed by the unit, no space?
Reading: 1V
